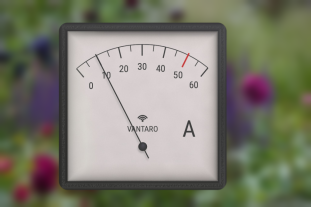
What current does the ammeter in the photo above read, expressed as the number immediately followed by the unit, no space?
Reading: 10A
